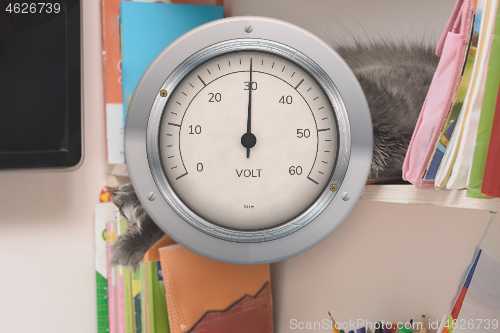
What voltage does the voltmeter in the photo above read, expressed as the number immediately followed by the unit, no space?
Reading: 30V
